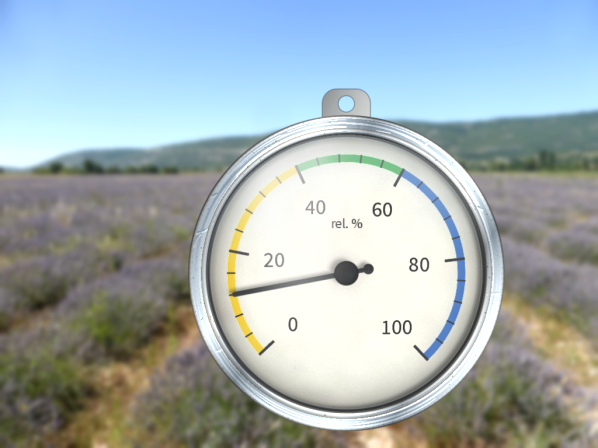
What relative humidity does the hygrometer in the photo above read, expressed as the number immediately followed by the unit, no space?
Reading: 12%
